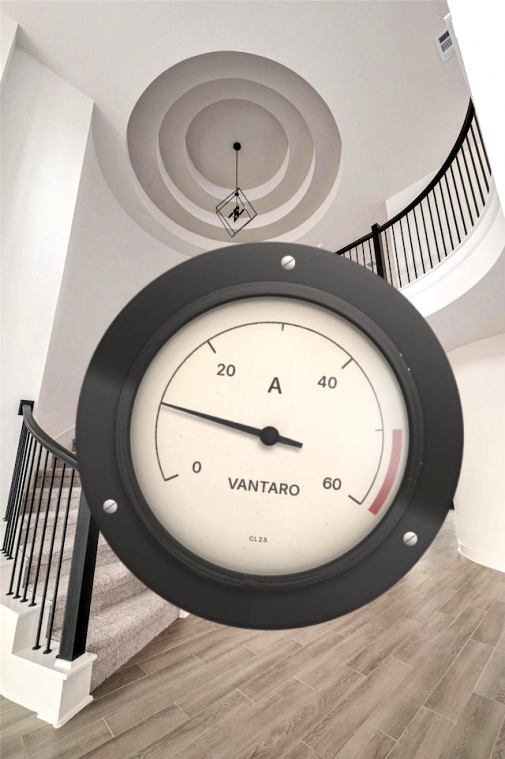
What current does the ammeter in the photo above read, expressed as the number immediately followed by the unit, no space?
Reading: 10A
